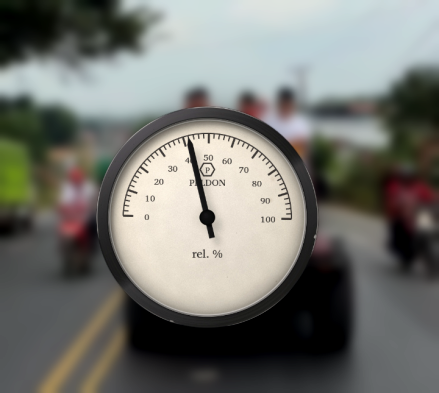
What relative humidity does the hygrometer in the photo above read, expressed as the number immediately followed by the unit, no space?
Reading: 42%
